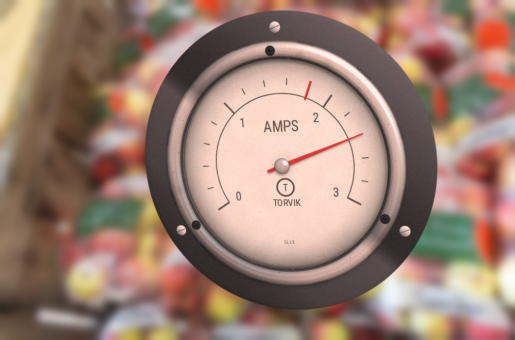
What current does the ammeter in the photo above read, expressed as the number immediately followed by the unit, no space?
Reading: 2.4A
